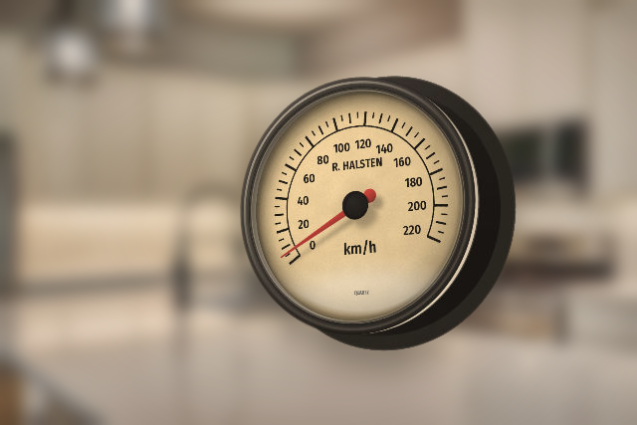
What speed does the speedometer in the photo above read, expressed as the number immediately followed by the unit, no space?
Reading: 5km/h
